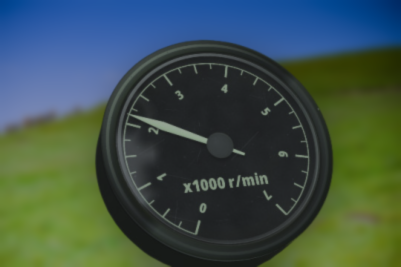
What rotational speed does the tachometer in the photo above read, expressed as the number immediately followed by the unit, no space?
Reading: 2125rpm
